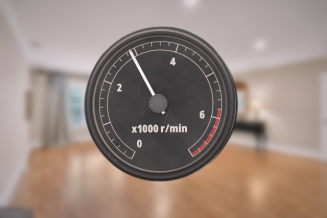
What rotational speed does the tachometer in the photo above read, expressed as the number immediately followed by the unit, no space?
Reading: 2900rpm
